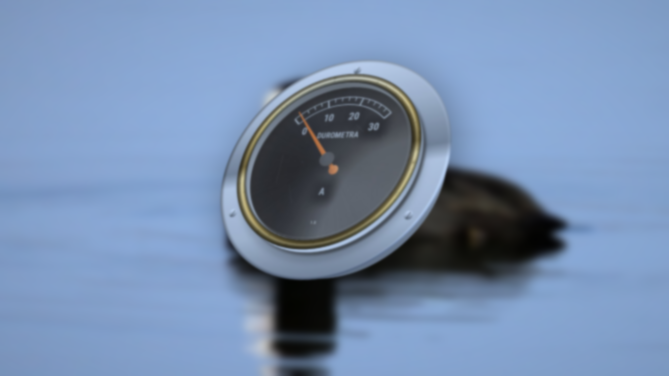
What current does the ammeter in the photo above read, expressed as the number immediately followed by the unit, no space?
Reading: 2A
